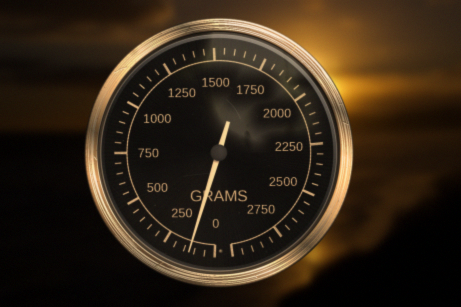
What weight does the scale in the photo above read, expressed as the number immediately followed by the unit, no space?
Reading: 125g
